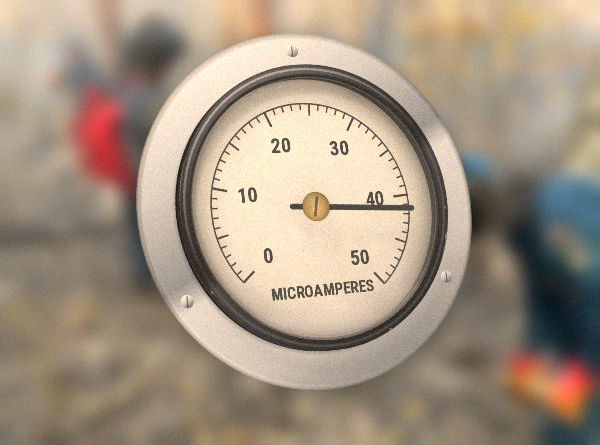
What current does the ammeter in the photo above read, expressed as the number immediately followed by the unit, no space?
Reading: 41.5µA
